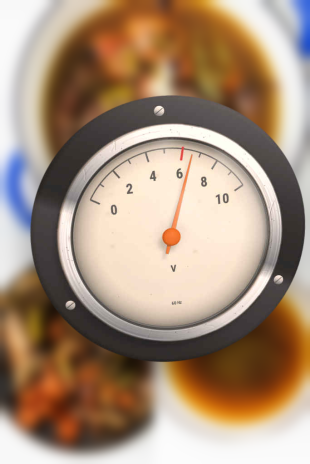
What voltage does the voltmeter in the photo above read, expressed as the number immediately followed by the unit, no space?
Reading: 6.5V
